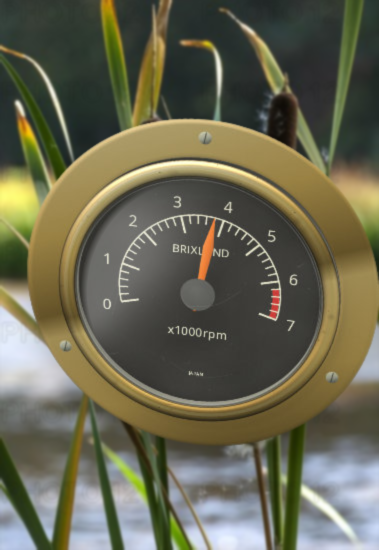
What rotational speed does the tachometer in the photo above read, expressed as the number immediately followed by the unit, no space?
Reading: 3800rpm
